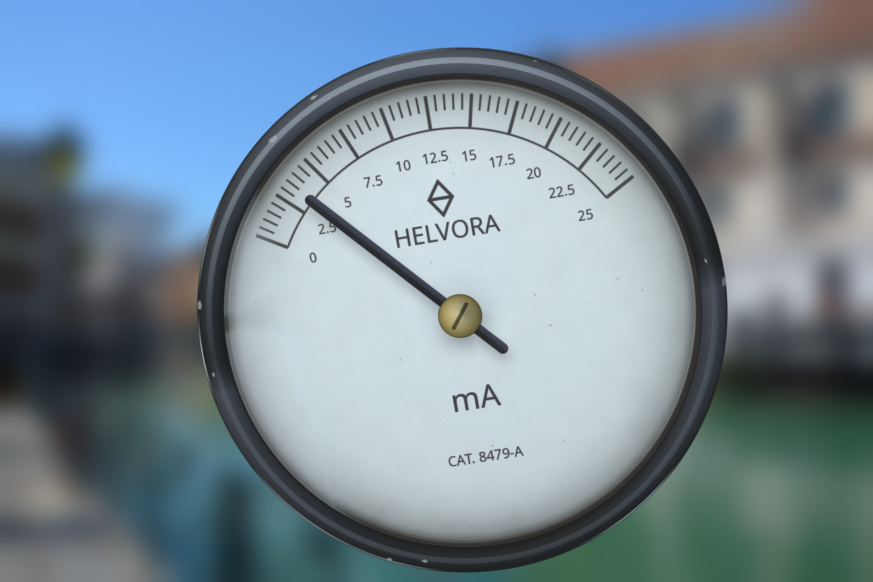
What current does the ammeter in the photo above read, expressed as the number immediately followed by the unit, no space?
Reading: 3.5mA
